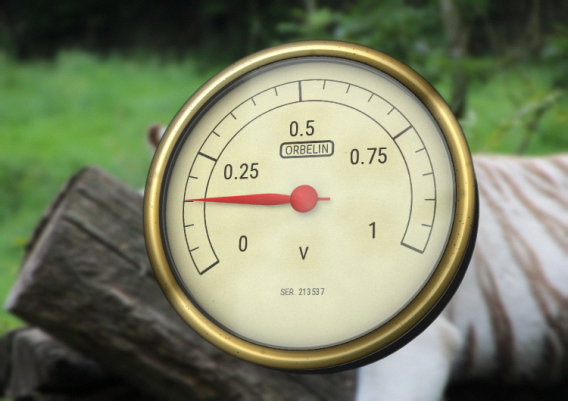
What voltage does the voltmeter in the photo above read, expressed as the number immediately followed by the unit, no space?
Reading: 0.15V
